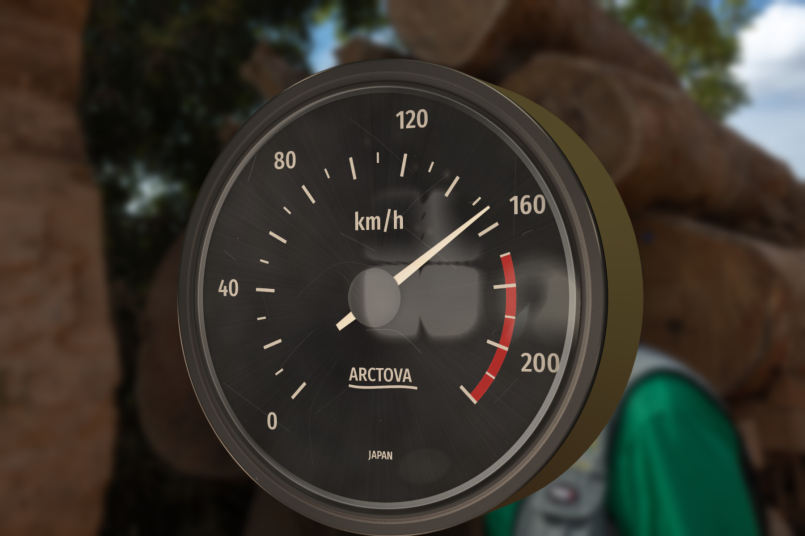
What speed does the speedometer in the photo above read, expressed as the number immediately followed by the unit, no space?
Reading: 155km/h
